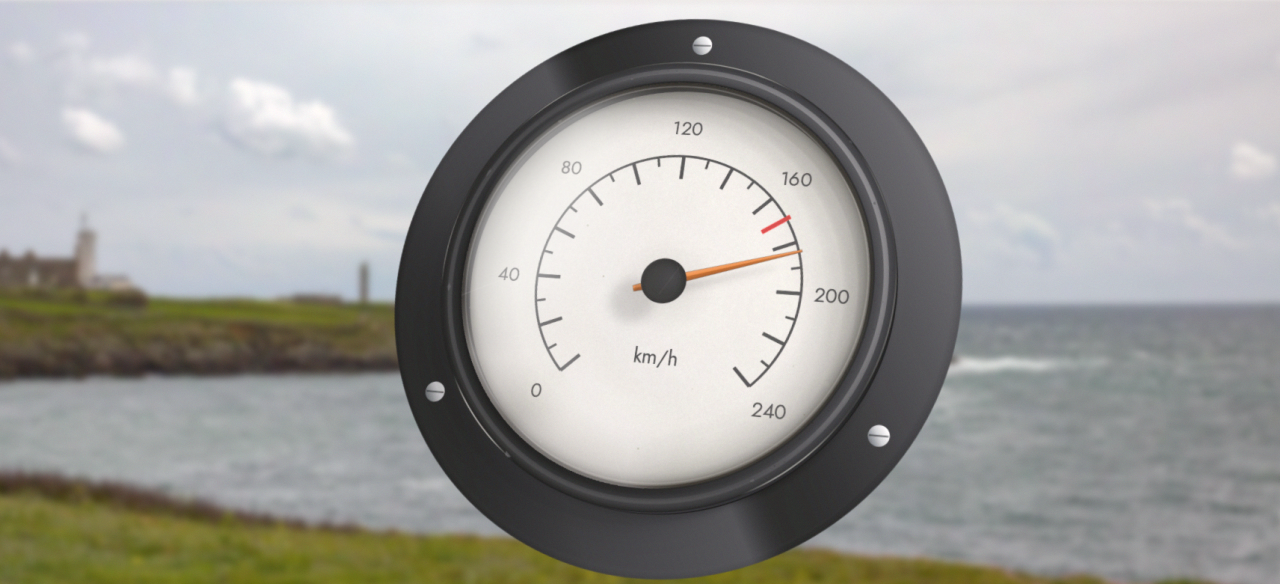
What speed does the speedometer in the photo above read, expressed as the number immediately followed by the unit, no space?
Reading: 185km/h
